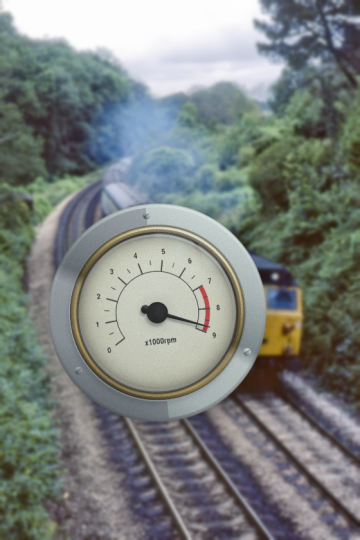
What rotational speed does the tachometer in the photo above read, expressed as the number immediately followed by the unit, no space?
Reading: 8750rpm
